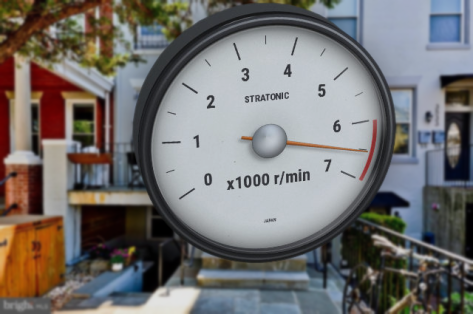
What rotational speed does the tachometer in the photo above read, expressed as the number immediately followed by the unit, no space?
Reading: 6500rpm
